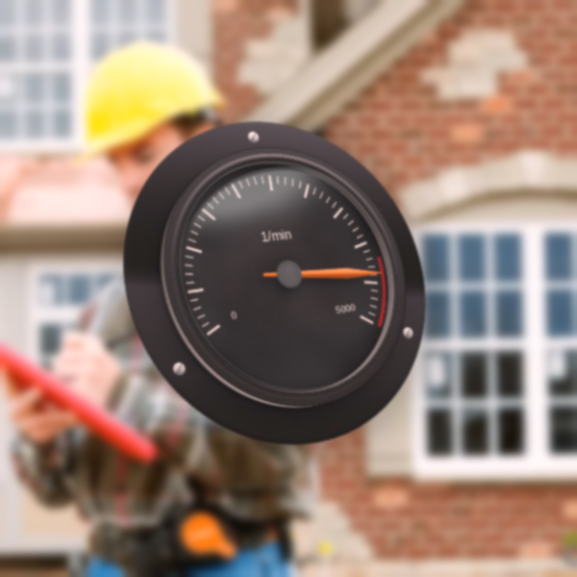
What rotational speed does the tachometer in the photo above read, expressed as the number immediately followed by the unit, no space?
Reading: 4400rpm
